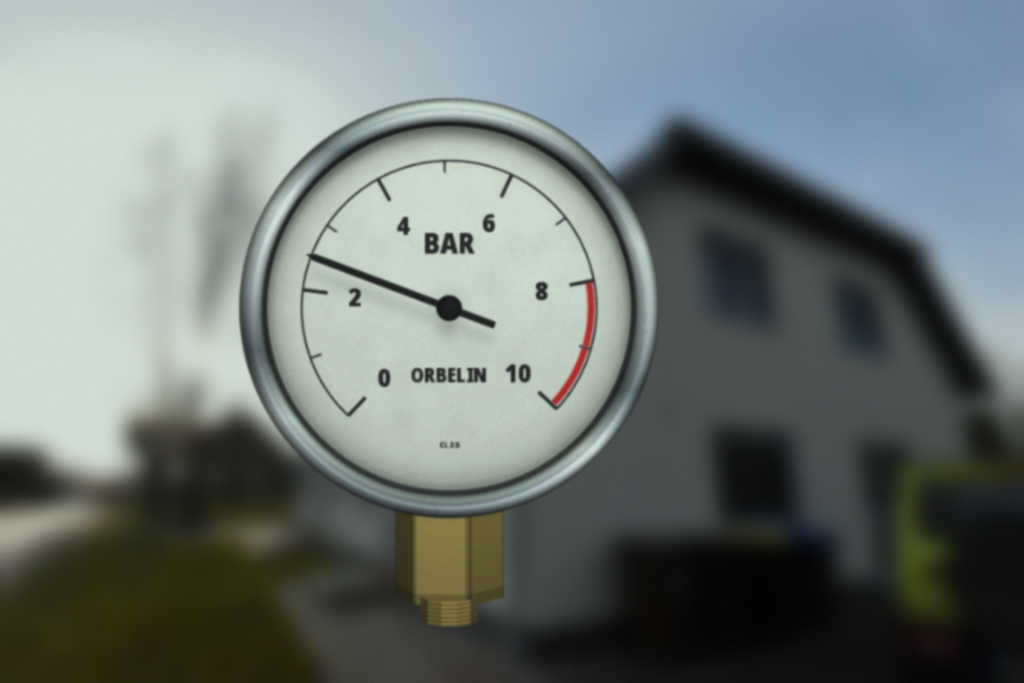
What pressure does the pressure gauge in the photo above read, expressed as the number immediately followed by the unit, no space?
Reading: 2.5bar
